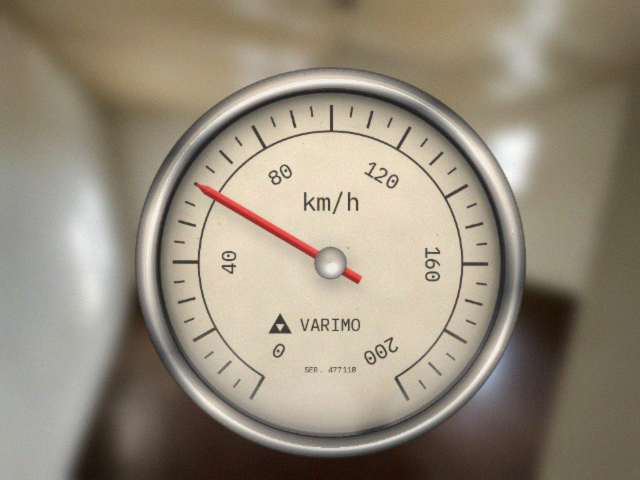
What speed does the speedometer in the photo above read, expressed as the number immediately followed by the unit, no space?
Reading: 60km/h
